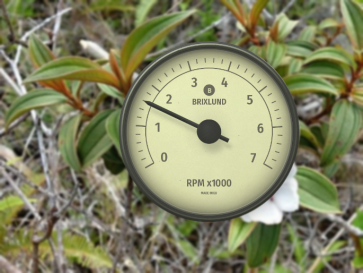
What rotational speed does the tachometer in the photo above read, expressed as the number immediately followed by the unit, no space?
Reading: 1600rpm
